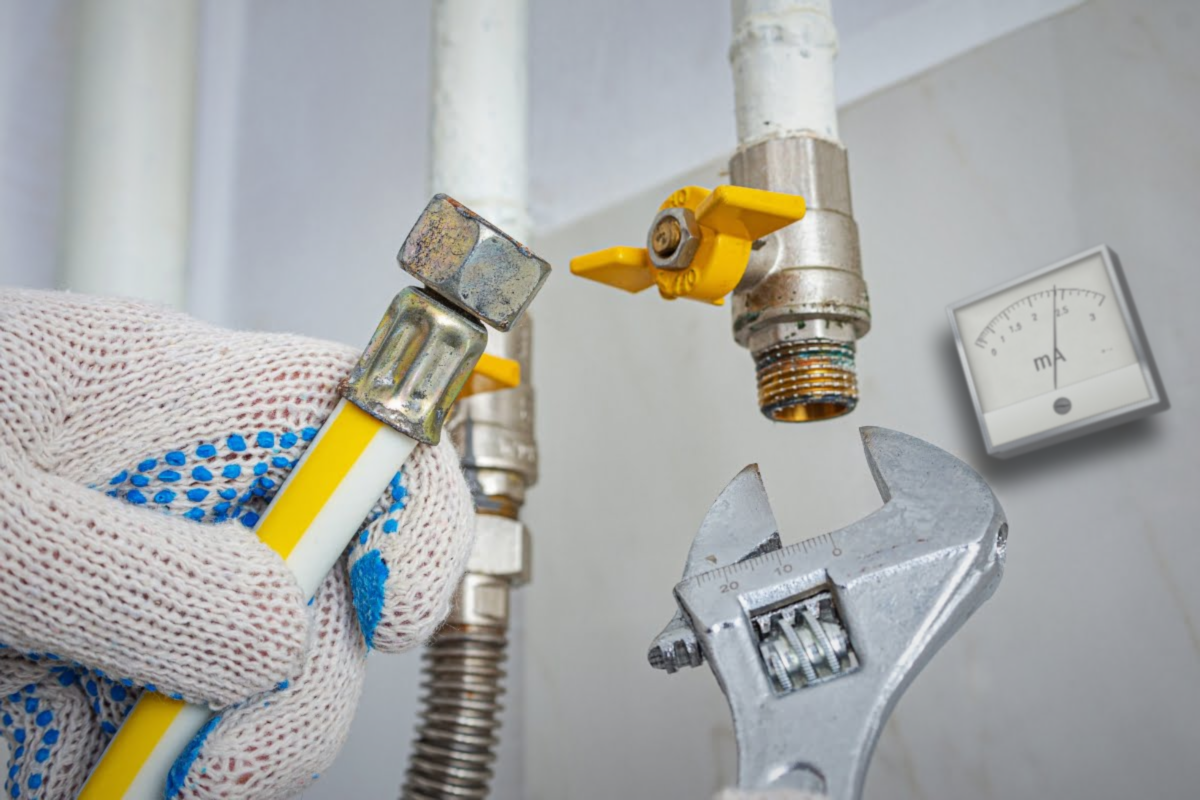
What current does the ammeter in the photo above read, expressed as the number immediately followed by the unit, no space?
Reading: 2.4mA
